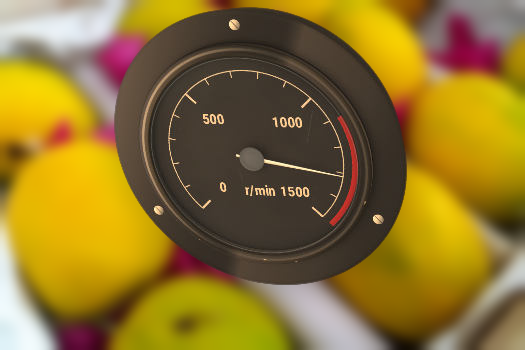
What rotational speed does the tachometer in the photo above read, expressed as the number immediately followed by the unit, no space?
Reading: 1300rpm
